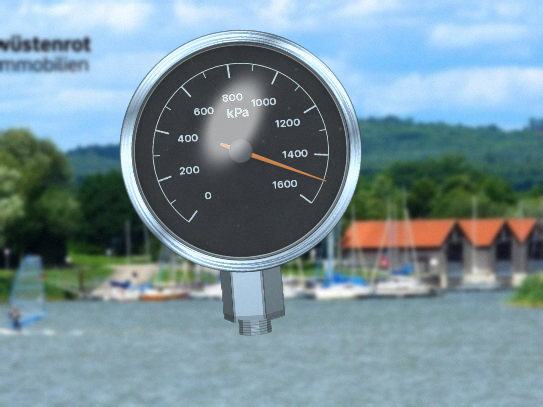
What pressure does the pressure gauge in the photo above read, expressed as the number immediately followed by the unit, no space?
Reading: 1500kPa
